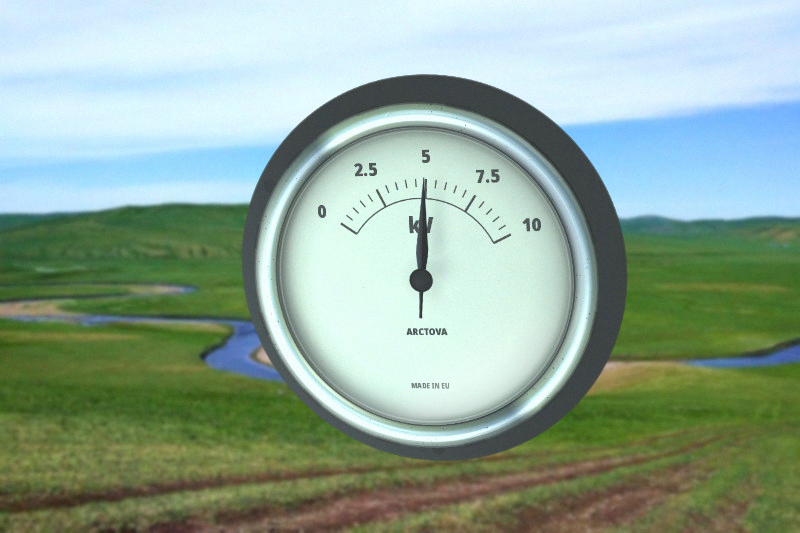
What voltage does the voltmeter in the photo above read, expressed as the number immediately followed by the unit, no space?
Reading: 5kV
